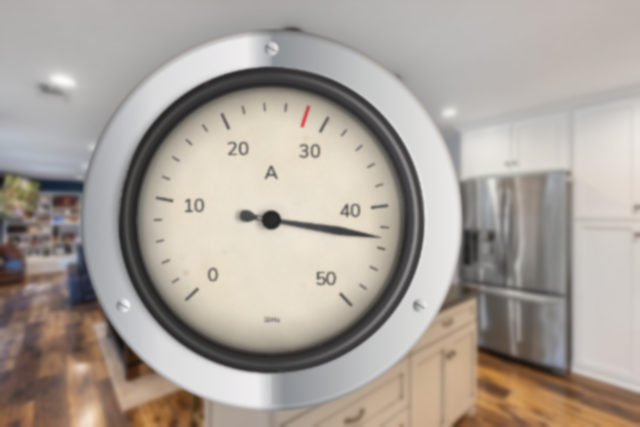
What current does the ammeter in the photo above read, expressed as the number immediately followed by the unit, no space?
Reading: 43A
